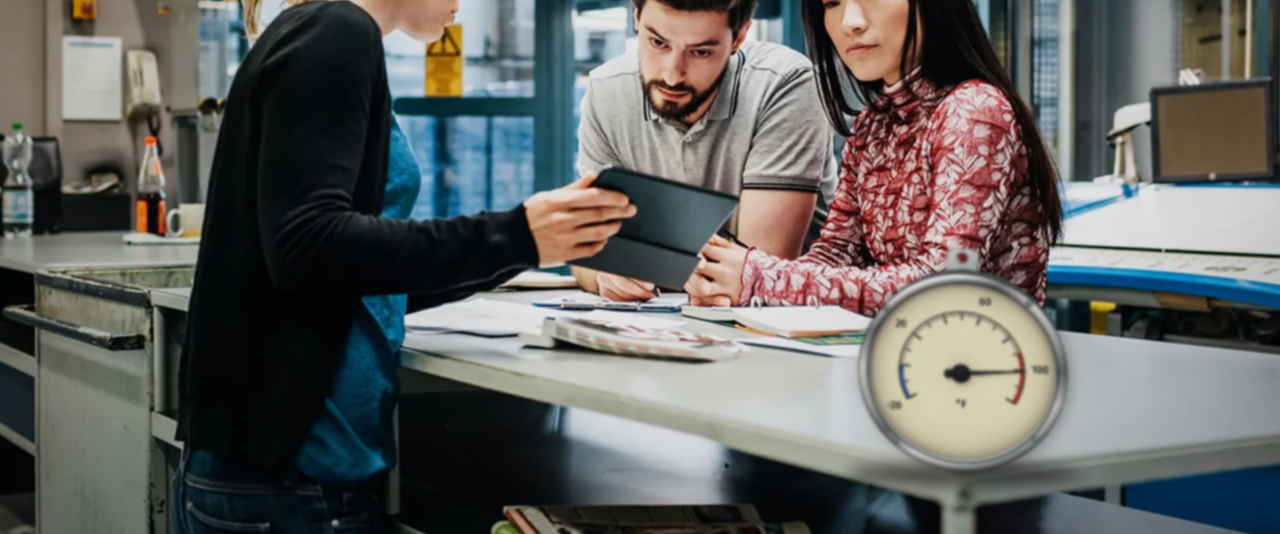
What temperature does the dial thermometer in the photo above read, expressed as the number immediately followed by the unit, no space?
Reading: 100°F
